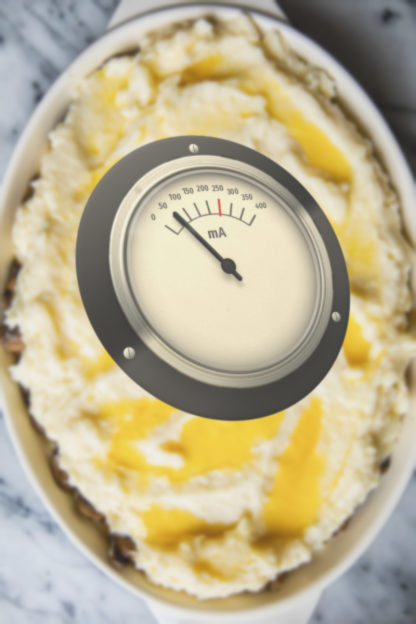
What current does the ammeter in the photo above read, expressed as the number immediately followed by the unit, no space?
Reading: 50mA
